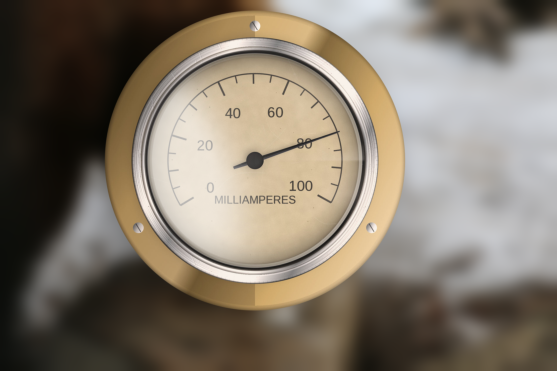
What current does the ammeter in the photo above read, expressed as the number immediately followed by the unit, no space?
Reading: 80mA
